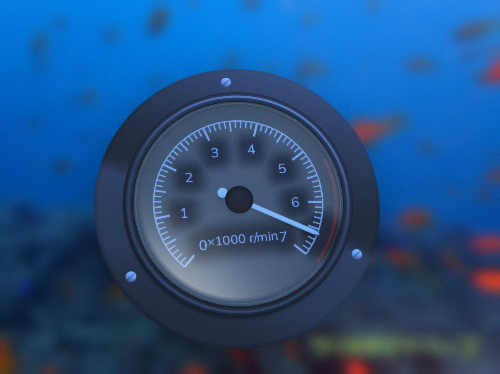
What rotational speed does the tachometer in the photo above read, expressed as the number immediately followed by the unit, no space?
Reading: 6600rpm
